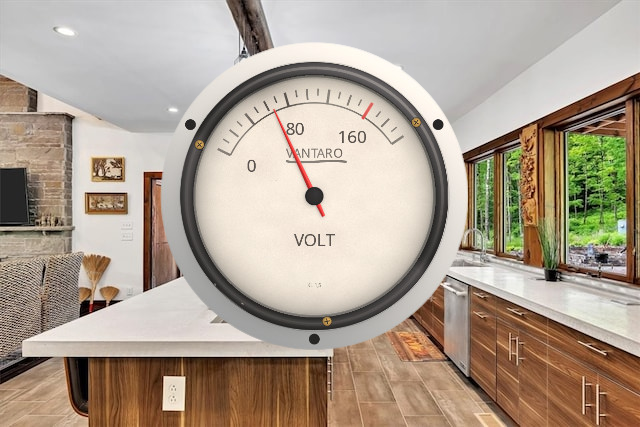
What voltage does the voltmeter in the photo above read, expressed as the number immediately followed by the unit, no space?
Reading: 65V
